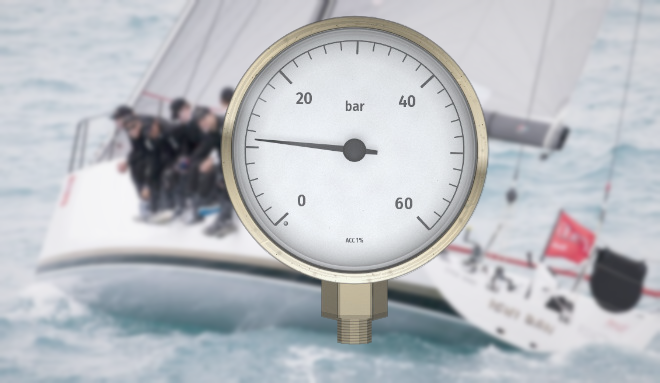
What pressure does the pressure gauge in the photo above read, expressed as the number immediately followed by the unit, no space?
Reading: 11bar
